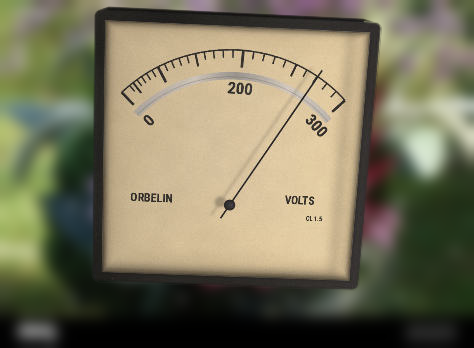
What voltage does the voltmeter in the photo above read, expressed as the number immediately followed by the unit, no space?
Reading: 270V
